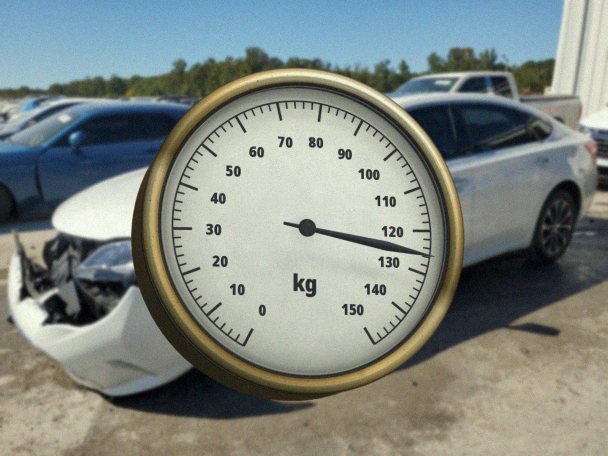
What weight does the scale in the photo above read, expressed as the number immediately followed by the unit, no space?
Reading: 126kg
